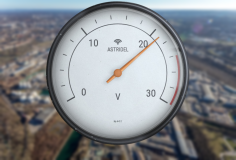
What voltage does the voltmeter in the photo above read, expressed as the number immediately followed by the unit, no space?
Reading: 21V
